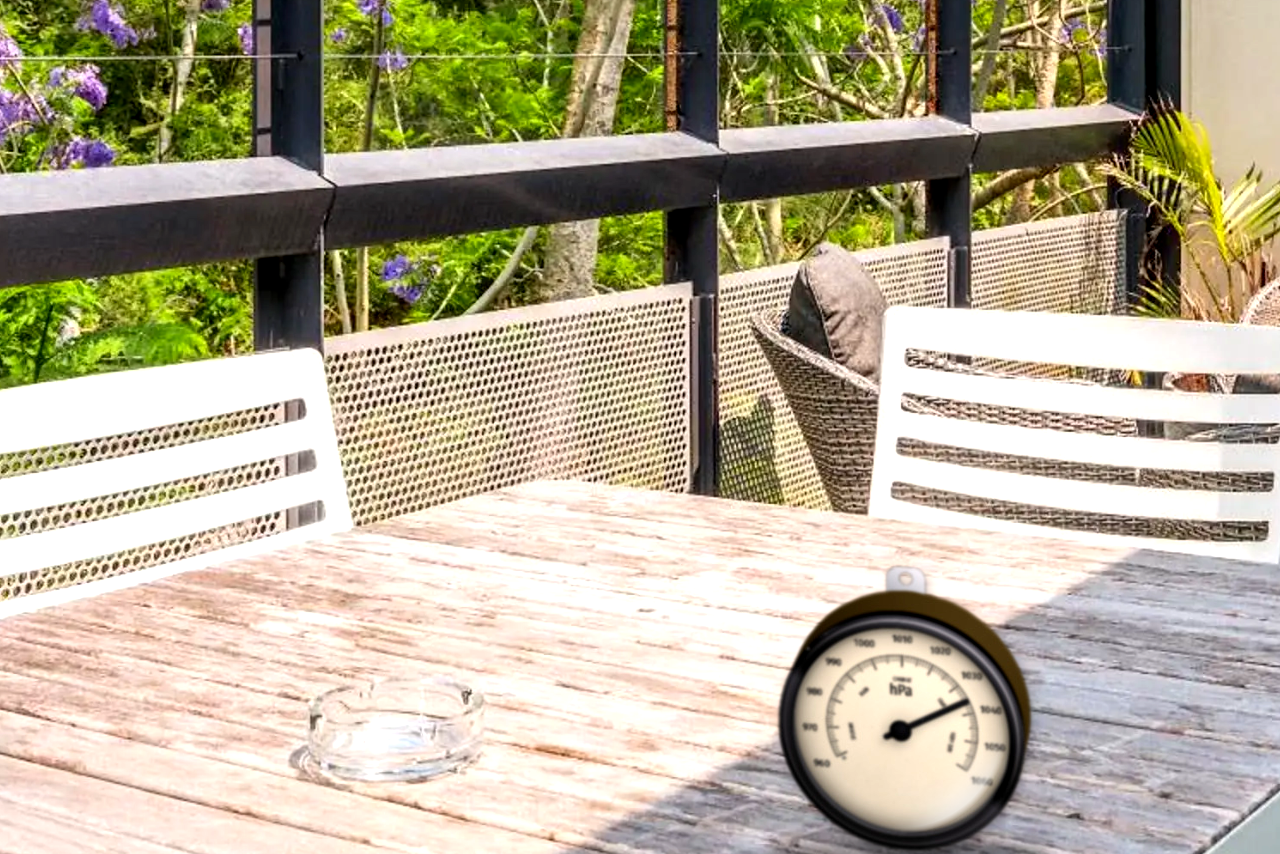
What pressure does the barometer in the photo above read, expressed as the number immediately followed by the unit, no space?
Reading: 1035hPa
